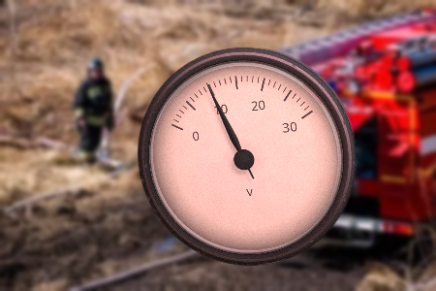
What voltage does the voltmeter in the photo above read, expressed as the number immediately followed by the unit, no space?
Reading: 10V
